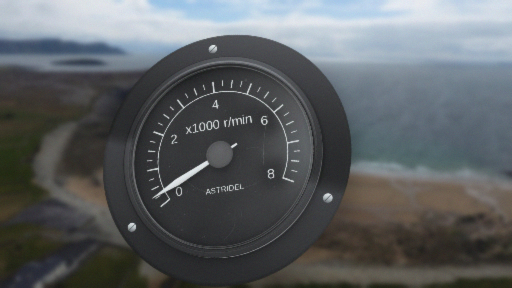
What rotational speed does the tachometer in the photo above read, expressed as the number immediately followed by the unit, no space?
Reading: 250rpm
